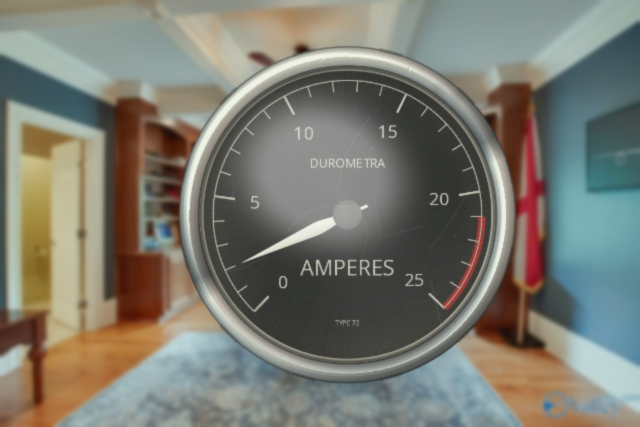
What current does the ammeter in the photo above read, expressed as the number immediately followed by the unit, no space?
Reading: 2A
